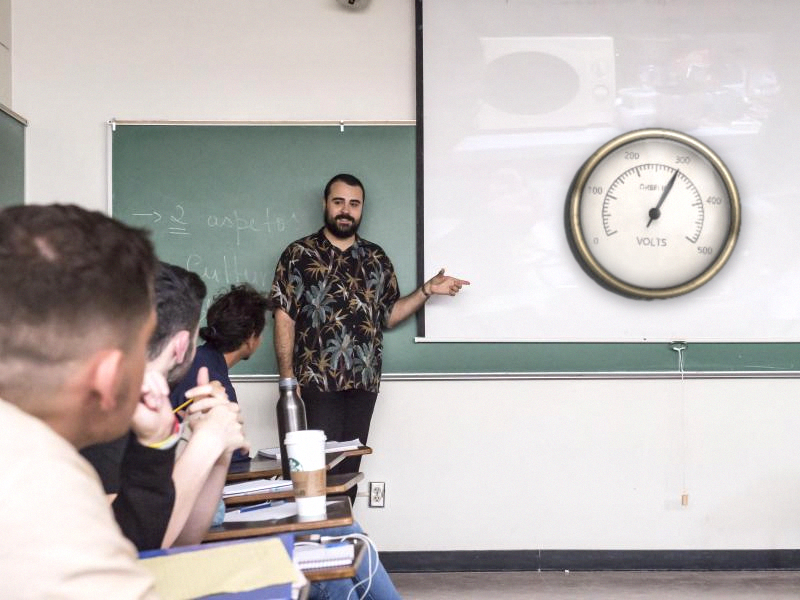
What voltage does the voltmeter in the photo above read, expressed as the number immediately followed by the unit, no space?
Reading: 300V
